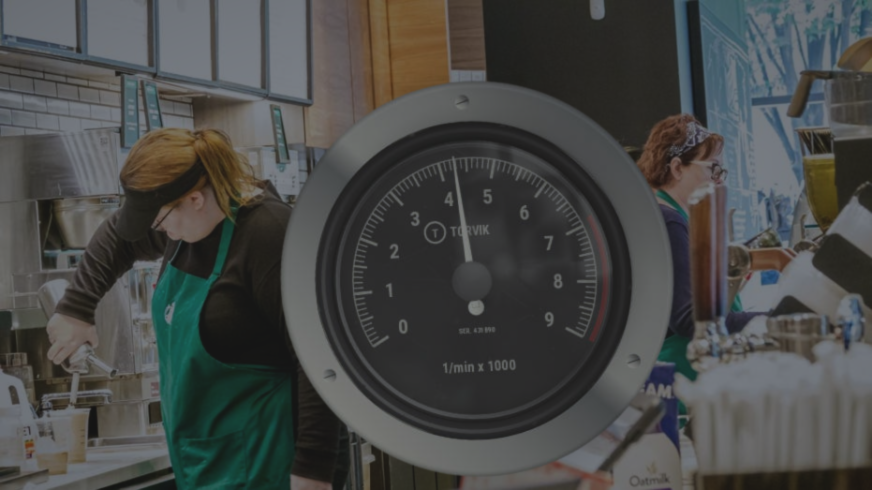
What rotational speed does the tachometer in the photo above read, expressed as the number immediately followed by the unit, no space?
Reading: 4300rpm
